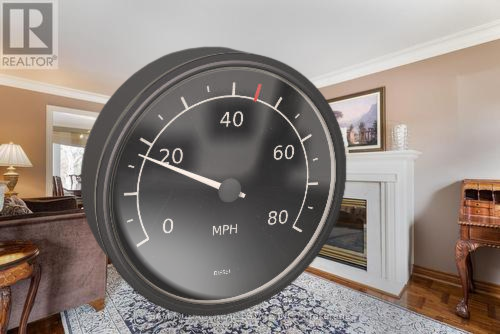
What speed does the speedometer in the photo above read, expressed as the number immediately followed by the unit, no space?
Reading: 17.5mph
